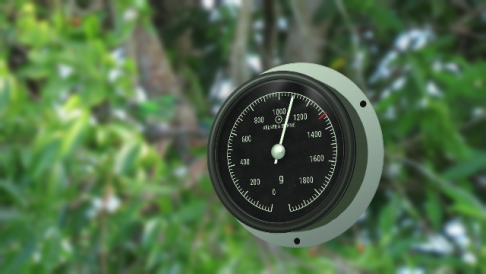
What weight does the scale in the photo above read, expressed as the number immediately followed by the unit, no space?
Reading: 1100g
